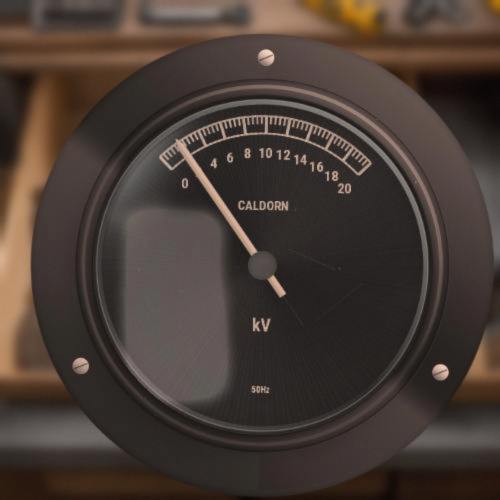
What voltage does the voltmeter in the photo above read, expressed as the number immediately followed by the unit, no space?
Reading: 2kV
